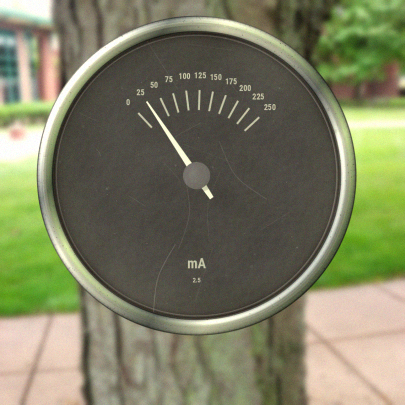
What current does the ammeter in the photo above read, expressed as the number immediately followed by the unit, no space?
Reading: 25mA
